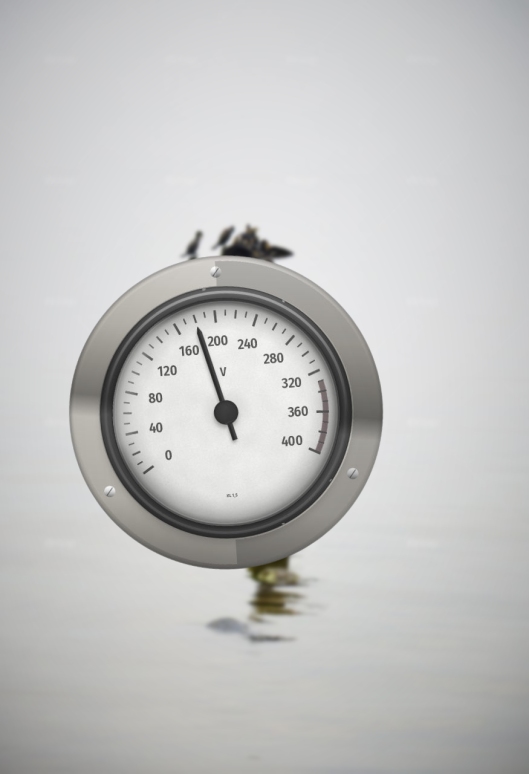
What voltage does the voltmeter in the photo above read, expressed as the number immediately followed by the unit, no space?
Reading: 180V
